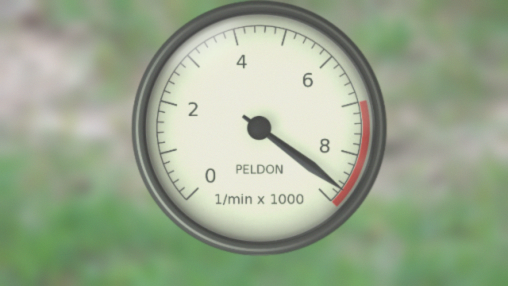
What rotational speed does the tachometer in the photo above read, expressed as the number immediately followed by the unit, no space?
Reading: 8700rpm
